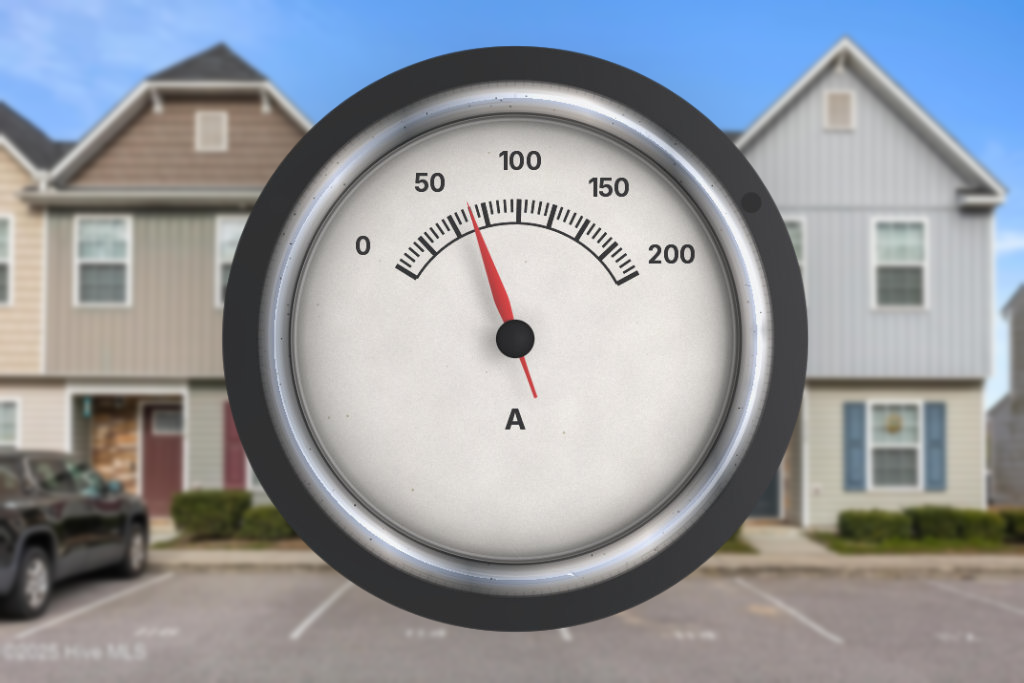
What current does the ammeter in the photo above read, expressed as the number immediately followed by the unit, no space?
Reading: 65A
